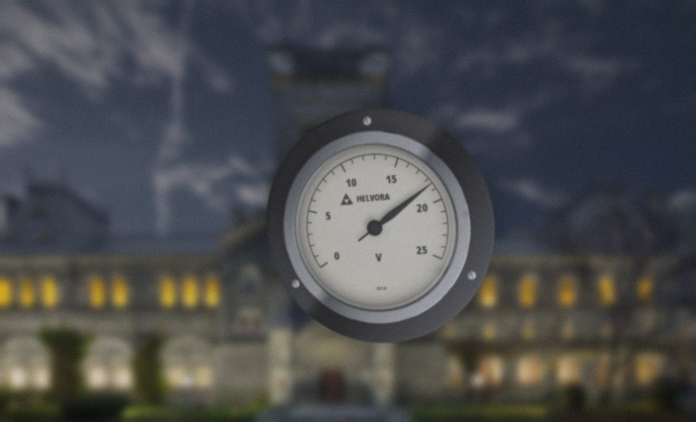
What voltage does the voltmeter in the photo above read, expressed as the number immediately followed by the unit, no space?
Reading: 18.5V
